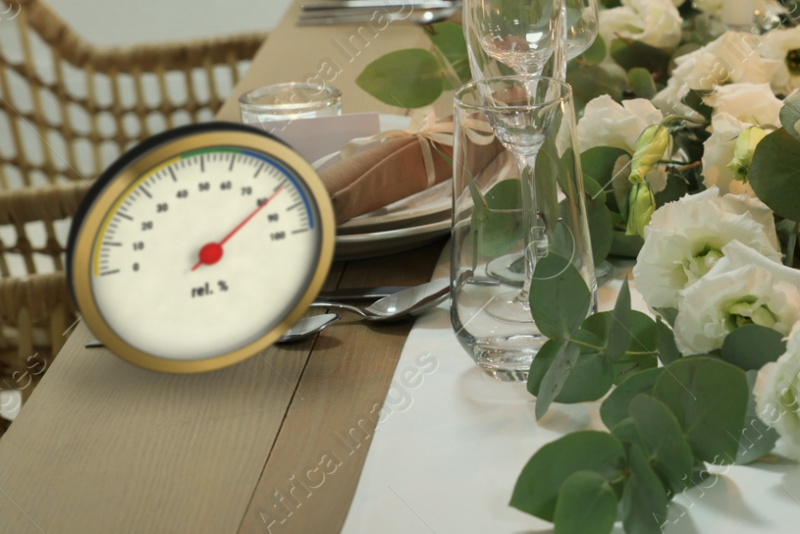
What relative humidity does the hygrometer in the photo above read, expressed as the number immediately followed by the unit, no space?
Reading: 80%
